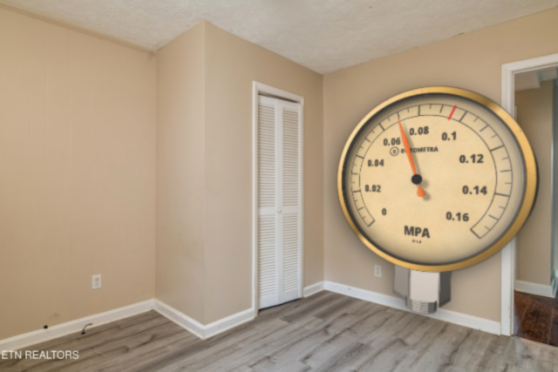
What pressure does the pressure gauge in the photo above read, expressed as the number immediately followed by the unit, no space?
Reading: 0.07MPa
